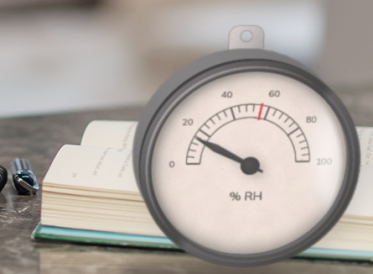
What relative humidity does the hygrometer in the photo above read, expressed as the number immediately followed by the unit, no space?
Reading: 16%
